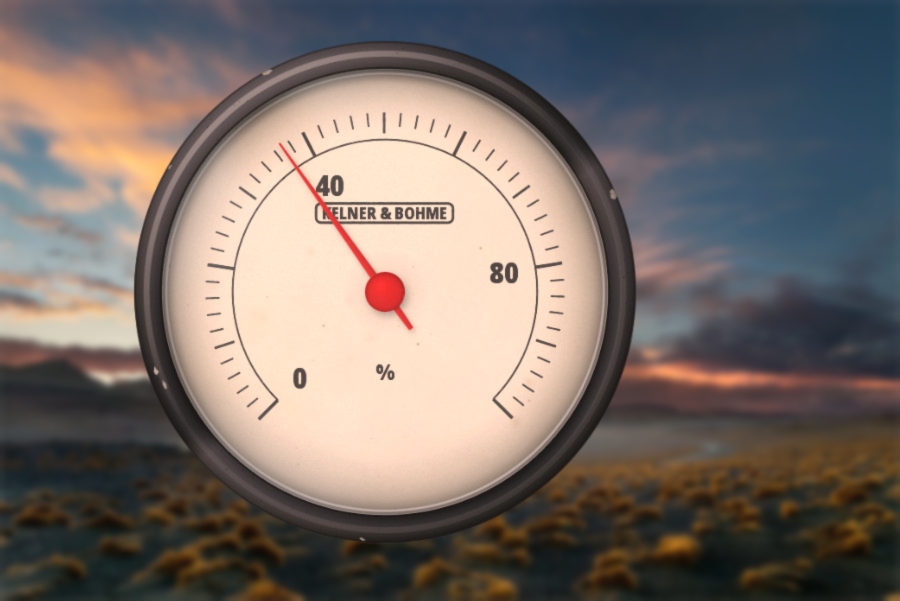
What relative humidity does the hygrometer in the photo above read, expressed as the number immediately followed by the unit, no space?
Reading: 37%
